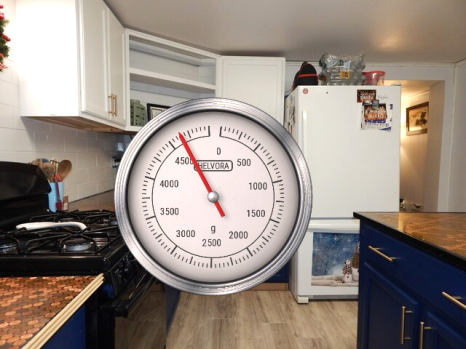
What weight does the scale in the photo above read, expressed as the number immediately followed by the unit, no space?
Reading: 4650g
